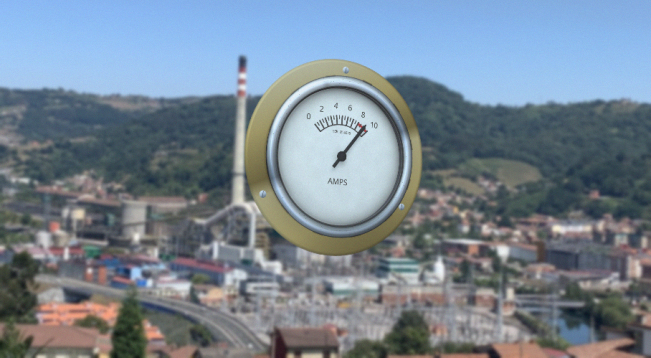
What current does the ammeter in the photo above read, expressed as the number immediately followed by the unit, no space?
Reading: 9A
